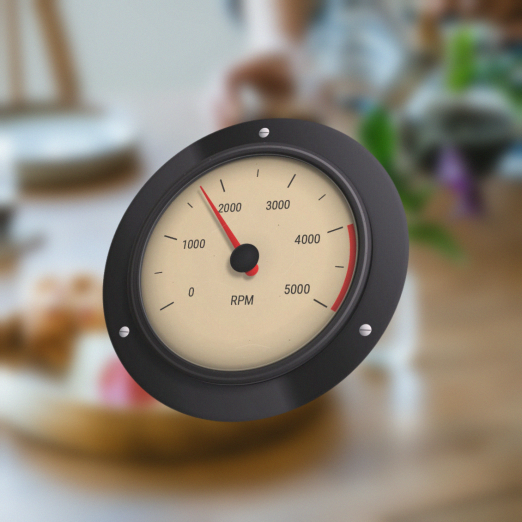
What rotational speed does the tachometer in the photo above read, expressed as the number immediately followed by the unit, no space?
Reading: 1750rpm
